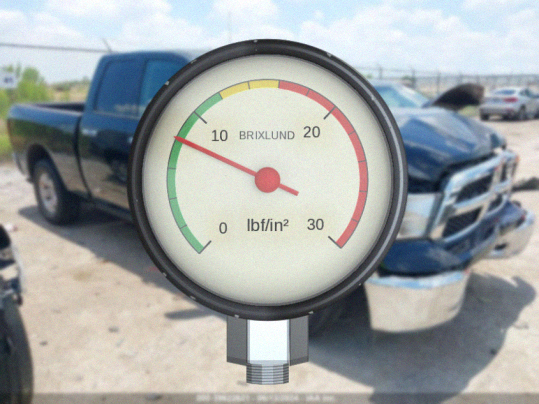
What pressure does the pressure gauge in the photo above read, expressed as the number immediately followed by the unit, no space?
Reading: 8psi
